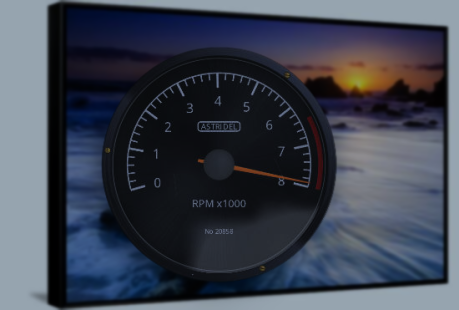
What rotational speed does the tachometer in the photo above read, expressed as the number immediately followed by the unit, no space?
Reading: 7900rpm
